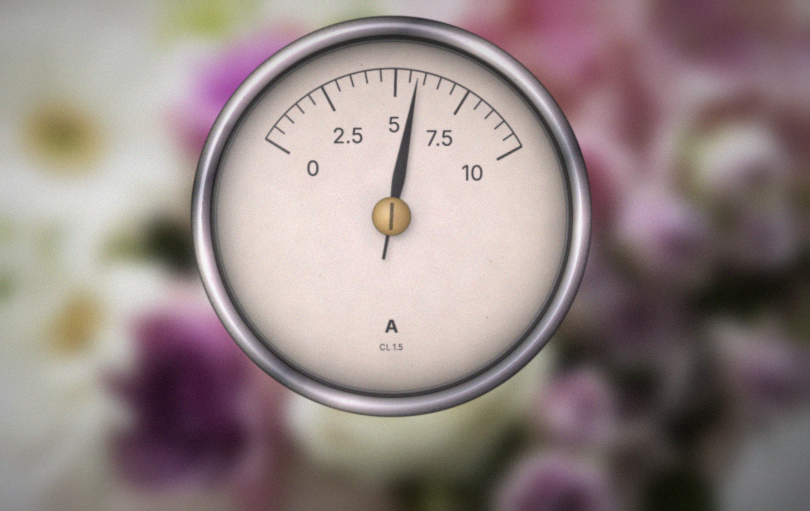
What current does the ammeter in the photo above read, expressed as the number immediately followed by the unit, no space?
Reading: 5.75A
